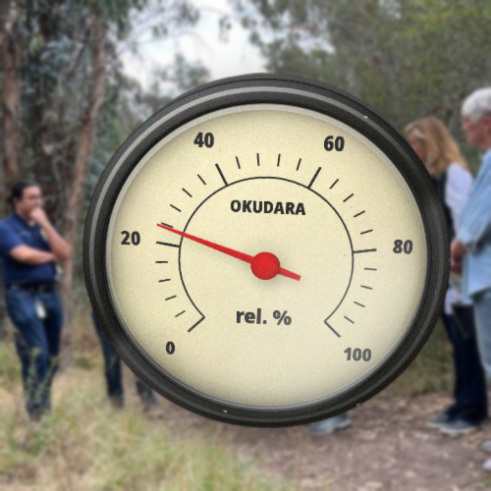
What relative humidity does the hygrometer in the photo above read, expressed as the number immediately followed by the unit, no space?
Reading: 24%
